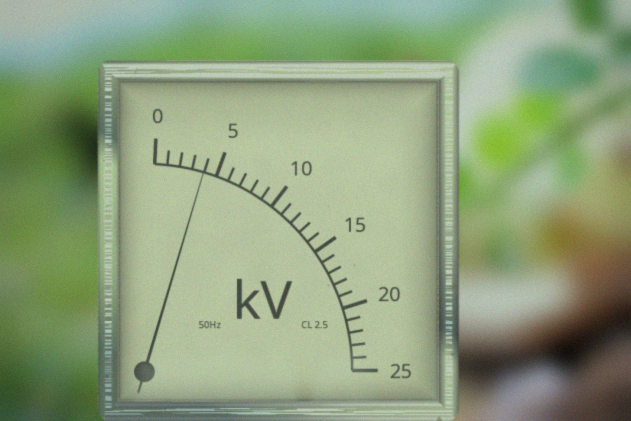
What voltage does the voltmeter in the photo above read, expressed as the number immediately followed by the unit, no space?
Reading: 4kV
